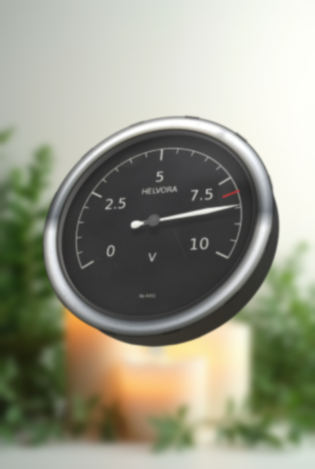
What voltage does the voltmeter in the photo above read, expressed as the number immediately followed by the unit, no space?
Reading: 8.5V
